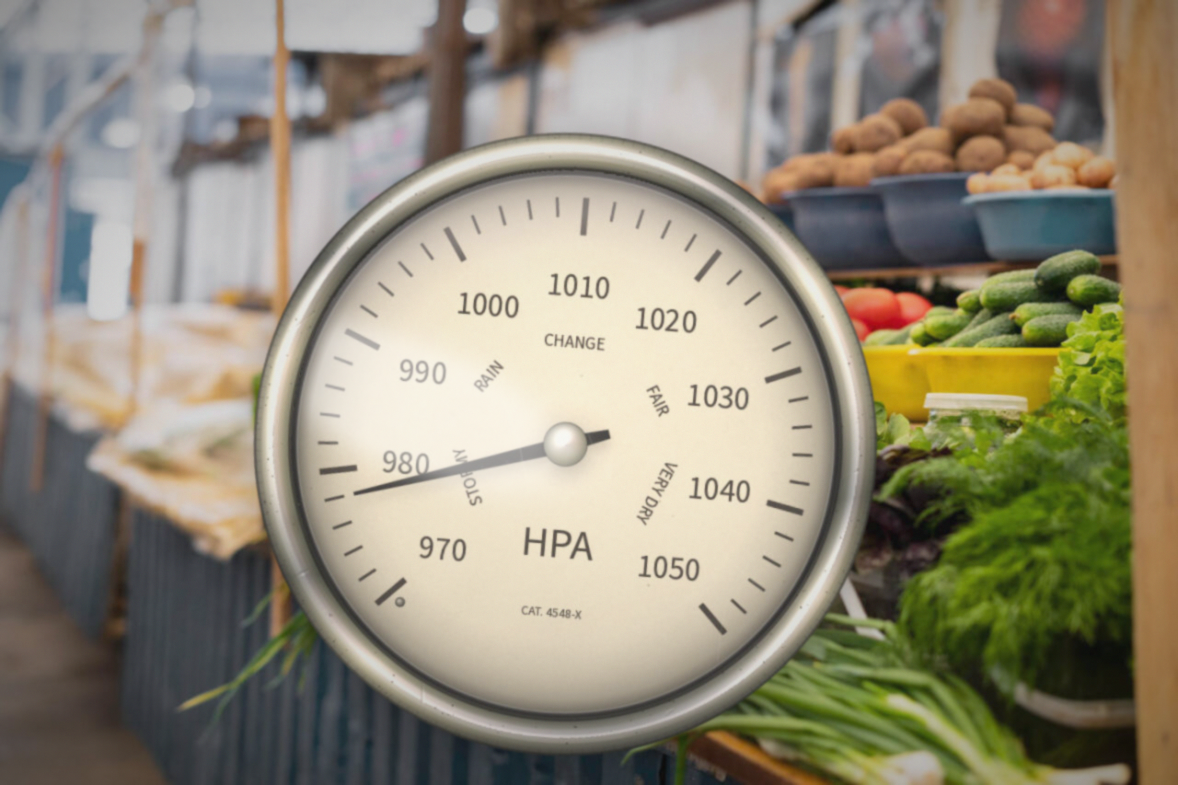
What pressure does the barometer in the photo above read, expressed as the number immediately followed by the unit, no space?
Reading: 978hPa
